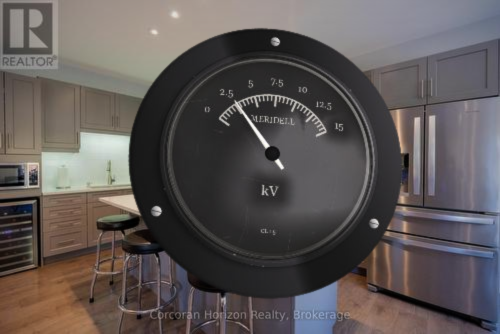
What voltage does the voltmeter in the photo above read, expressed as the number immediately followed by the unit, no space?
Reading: 2.5kV
